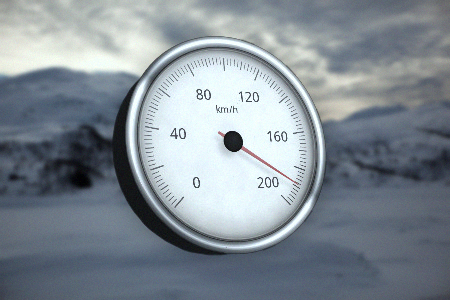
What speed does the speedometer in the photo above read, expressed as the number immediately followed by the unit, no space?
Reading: 190km/h
